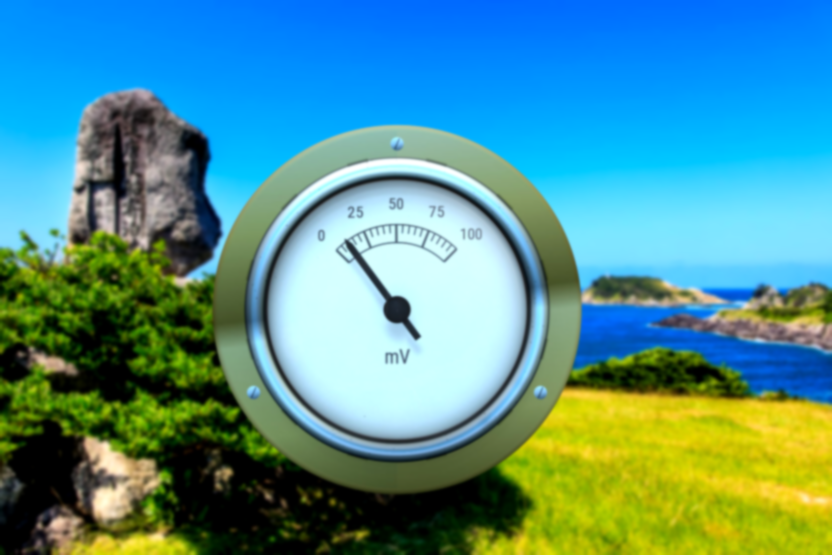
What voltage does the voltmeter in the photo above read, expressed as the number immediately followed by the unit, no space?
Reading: 10mV
